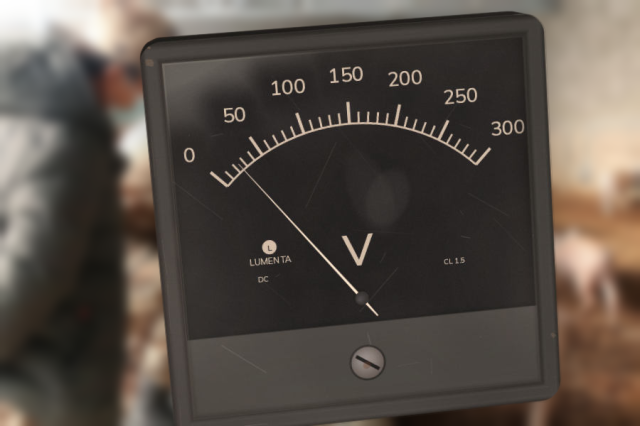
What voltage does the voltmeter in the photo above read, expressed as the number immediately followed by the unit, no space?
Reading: 25V
